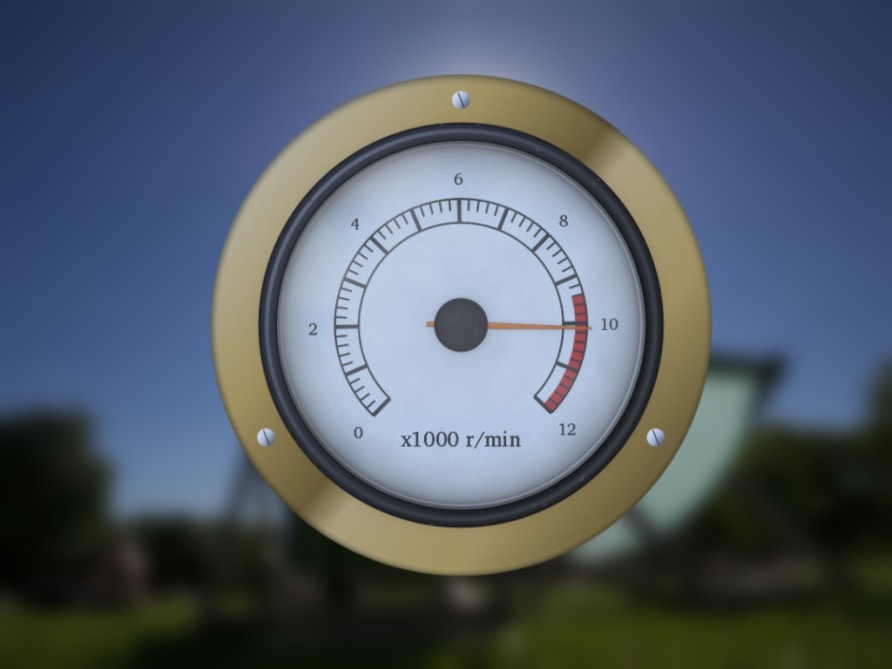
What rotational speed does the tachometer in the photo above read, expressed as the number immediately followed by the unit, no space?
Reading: 10100rpm
